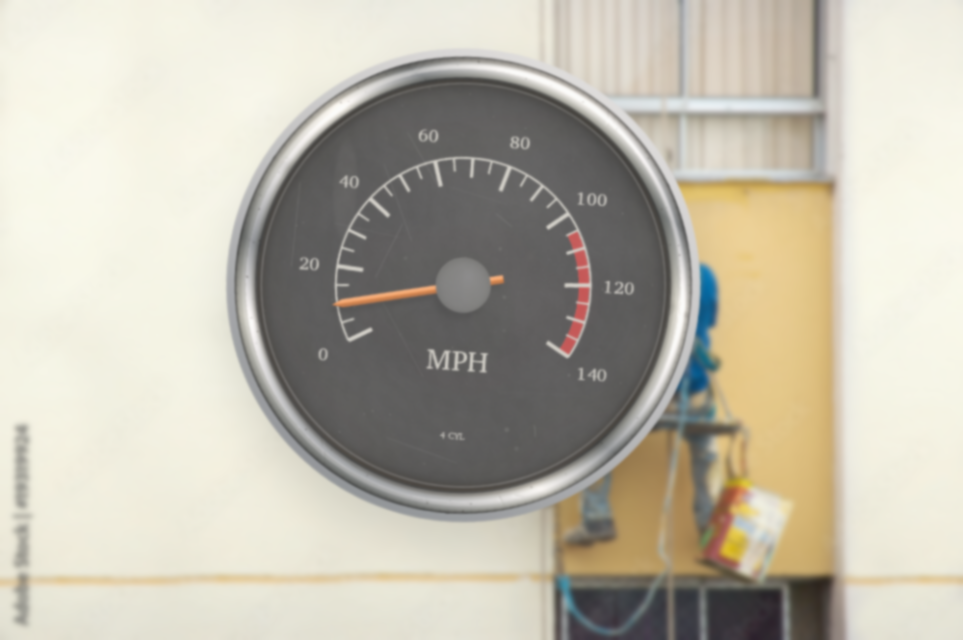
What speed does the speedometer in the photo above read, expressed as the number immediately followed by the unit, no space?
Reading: 10mph
